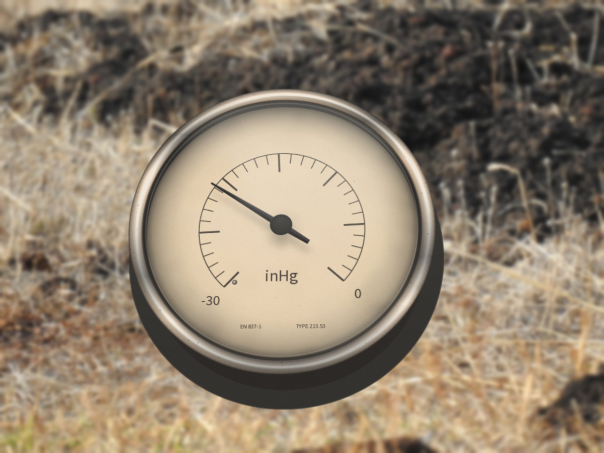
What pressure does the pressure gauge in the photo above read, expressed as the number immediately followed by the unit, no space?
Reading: -21inHg
